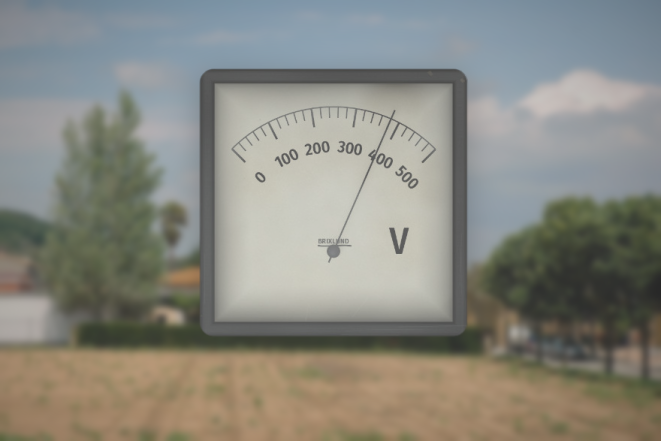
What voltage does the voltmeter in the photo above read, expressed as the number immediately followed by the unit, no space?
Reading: 380V
